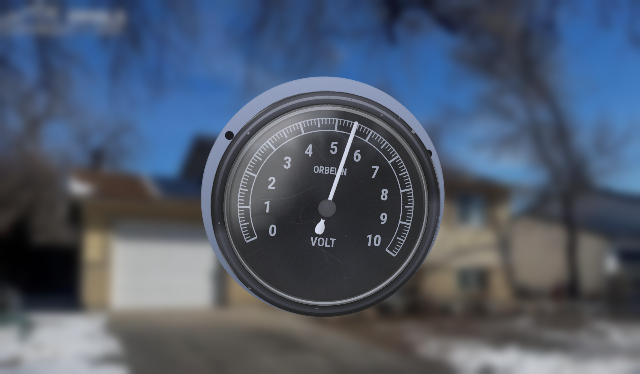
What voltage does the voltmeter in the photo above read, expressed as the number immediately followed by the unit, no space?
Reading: 5.5V
